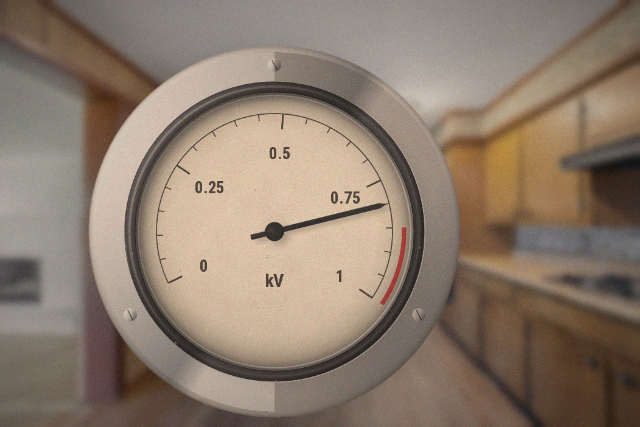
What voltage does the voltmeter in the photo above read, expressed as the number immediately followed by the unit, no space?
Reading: 0.8kV
